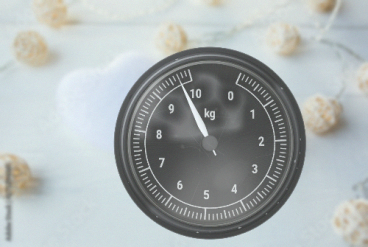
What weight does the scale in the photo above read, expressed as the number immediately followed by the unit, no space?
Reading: 9.7kg
